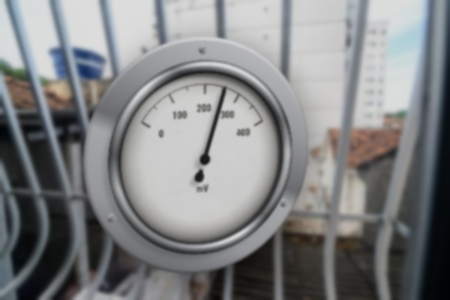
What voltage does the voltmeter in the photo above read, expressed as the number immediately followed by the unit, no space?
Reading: 250mV
